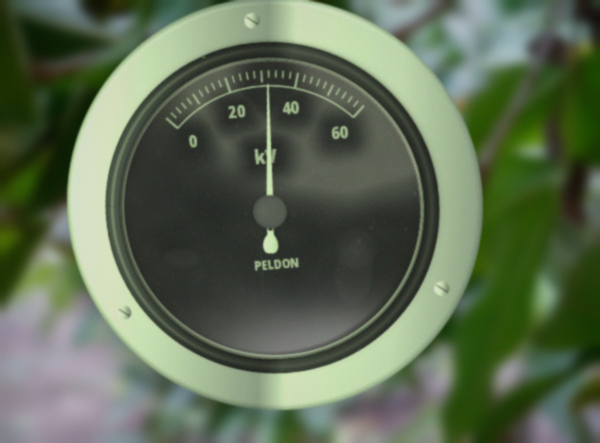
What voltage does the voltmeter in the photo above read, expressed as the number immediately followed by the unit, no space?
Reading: 32kV
